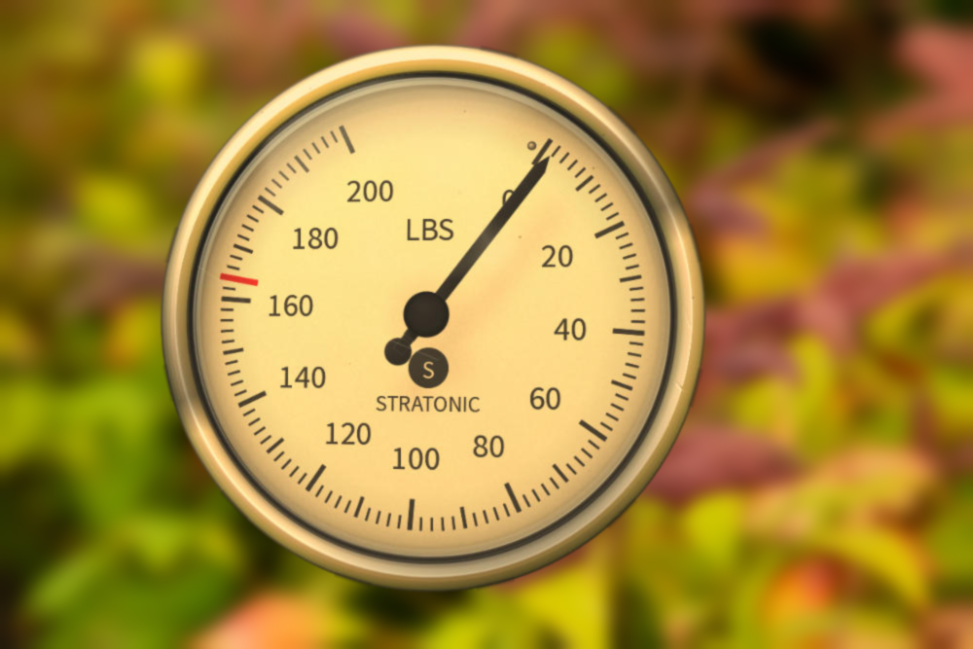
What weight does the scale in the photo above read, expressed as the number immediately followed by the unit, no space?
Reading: 2lb
